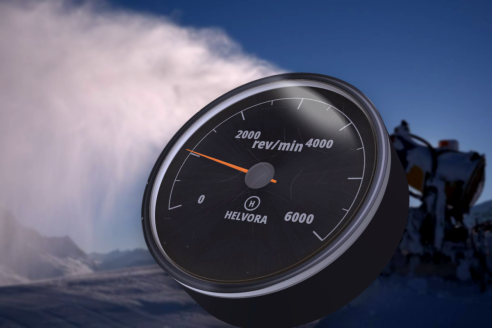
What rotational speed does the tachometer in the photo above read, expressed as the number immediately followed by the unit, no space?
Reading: 1000rpm
